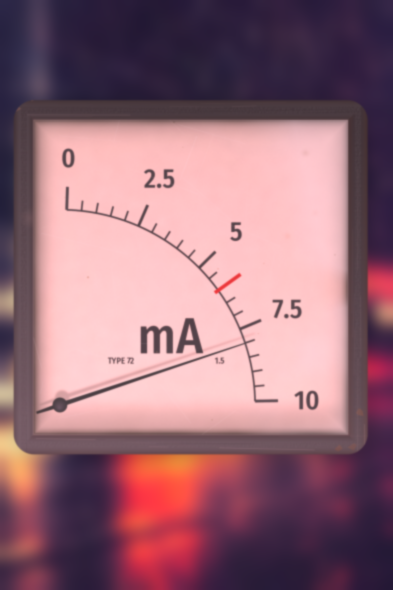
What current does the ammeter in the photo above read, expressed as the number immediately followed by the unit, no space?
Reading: 8mA
